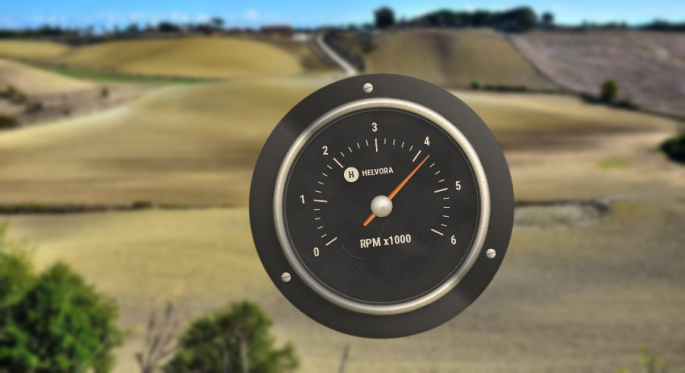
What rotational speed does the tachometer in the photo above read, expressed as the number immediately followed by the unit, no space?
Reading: 4200rpm
